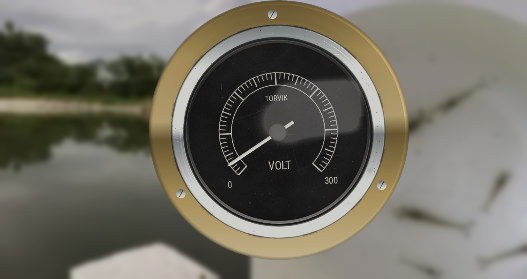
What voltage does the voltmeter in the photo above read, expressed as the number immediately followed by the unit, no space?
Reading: 15V
